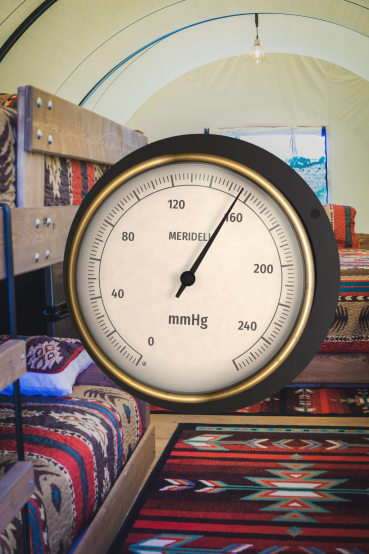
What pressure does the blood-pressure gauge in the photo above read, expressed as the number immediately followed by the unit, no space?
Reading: 156mmHg
